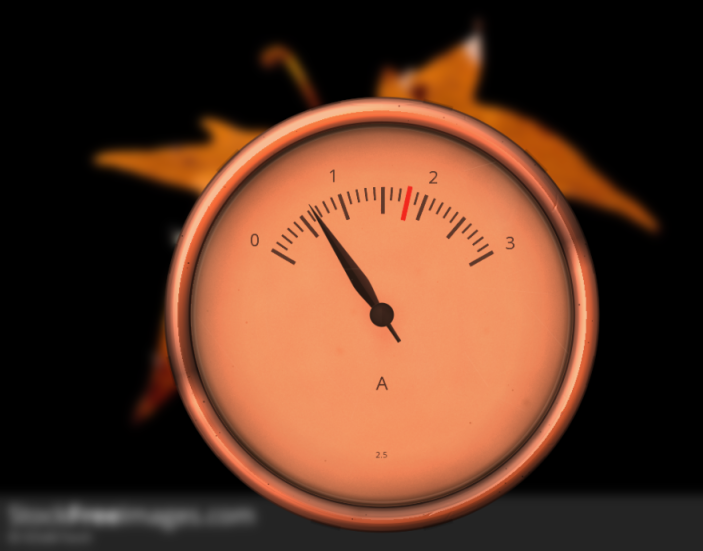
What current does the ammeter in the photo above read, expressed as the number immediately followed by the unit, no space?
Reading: 0.65A
